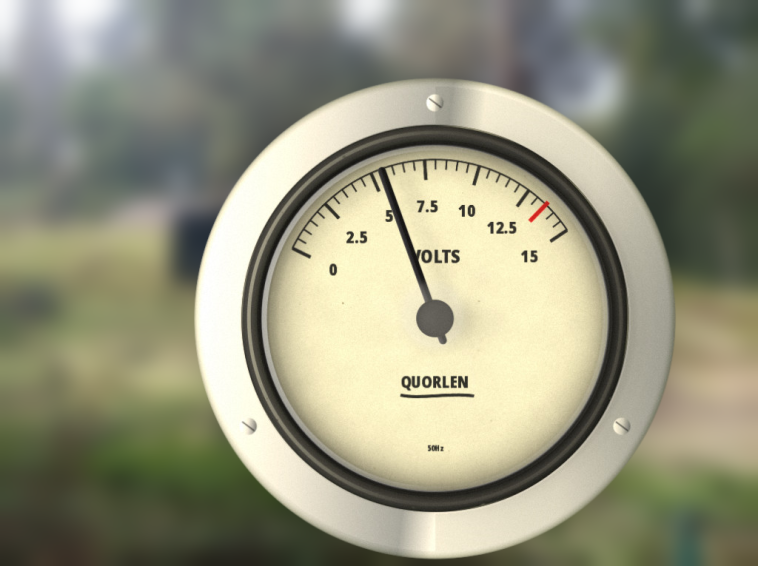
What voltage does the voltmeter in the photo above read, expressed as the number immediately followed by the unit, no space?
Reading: 5.5V
